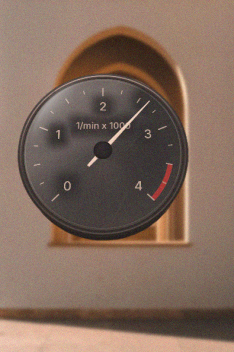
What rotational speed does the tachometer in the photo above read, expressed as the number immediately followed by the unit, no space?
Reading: 2625rpm
